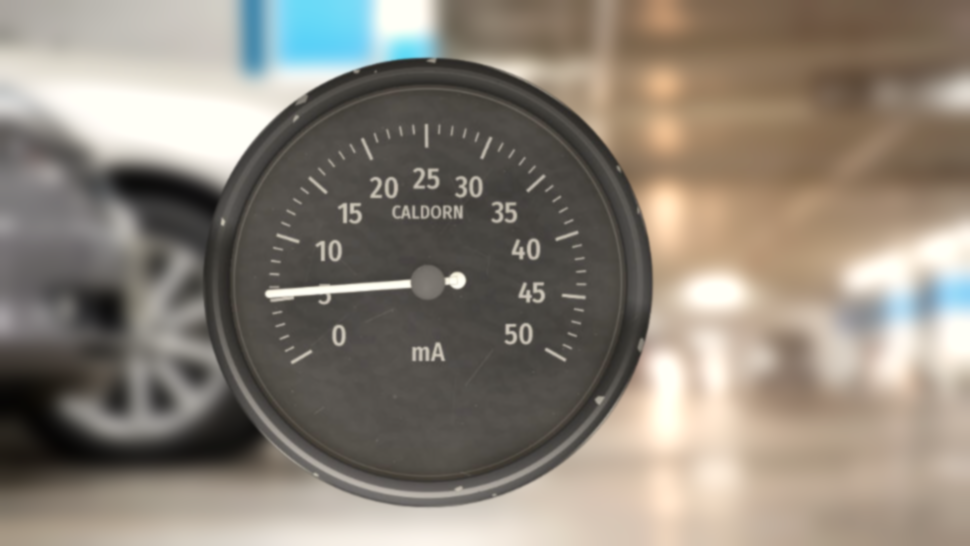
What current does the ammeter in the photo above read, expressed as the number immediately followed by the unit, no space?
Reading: 5.5mA
